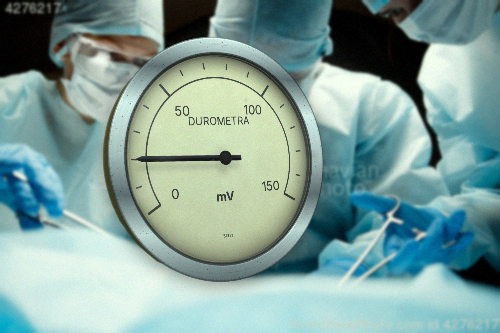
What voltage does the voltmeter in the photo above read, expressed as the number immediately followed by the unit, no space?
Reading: 20mV
